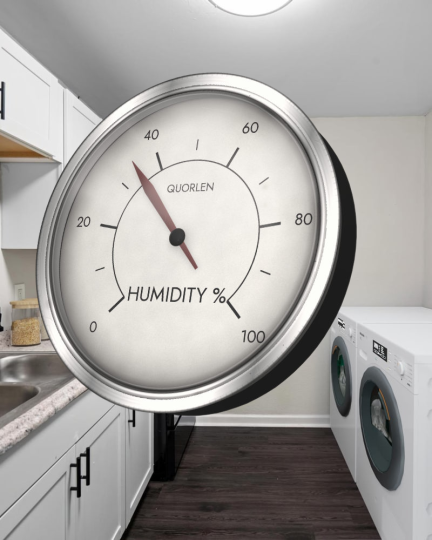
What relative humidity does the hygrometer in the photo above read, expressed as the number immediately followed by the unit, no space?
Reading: 35%
